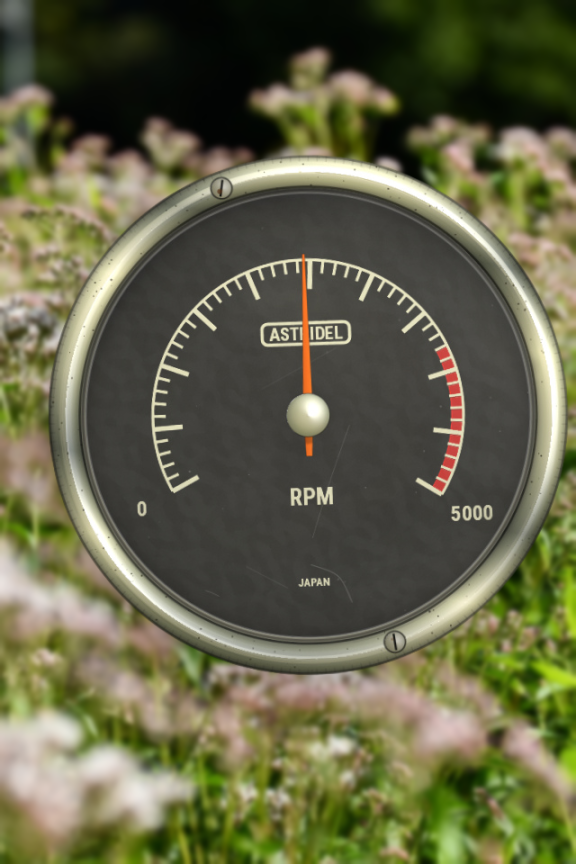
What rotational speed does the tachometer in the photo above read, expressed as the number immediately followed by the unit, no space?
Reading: 2450rpm
